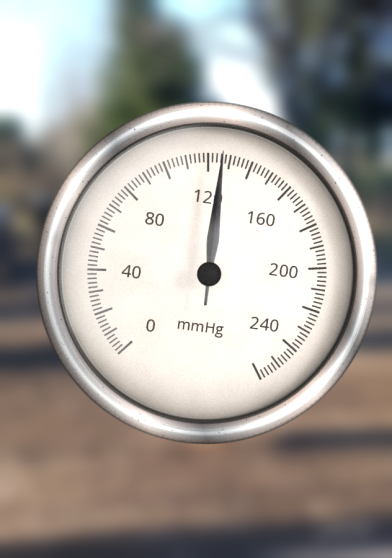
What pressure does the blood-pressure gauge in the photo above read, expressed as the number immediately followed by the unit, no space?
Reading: 126mmHg
